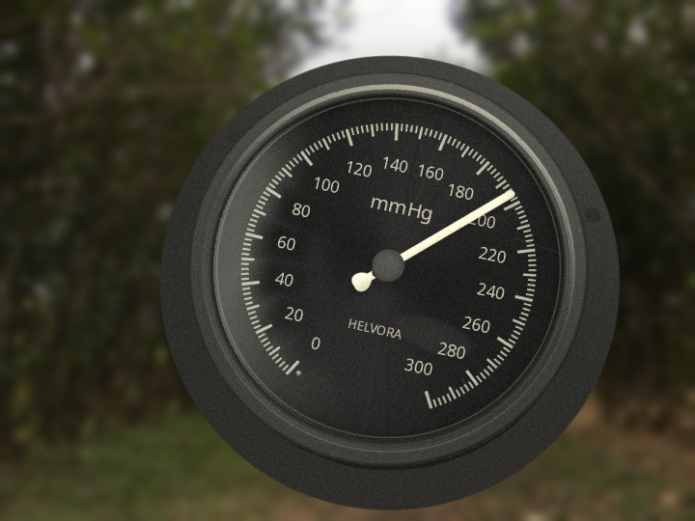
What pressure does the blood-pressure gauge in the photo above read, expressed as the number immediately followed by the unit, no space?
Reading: 196mmHg
